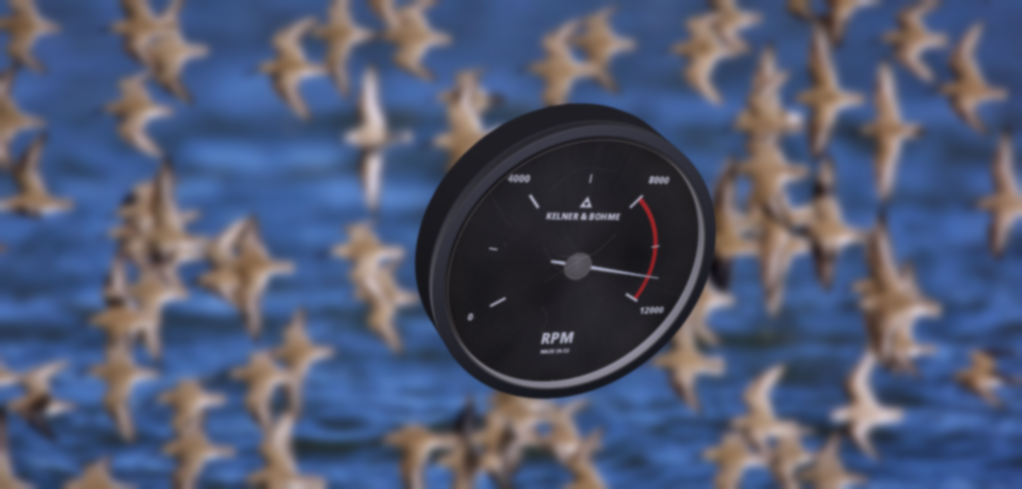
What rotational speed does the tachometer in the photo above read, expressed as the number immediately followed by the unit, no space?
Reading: 11000rpm
